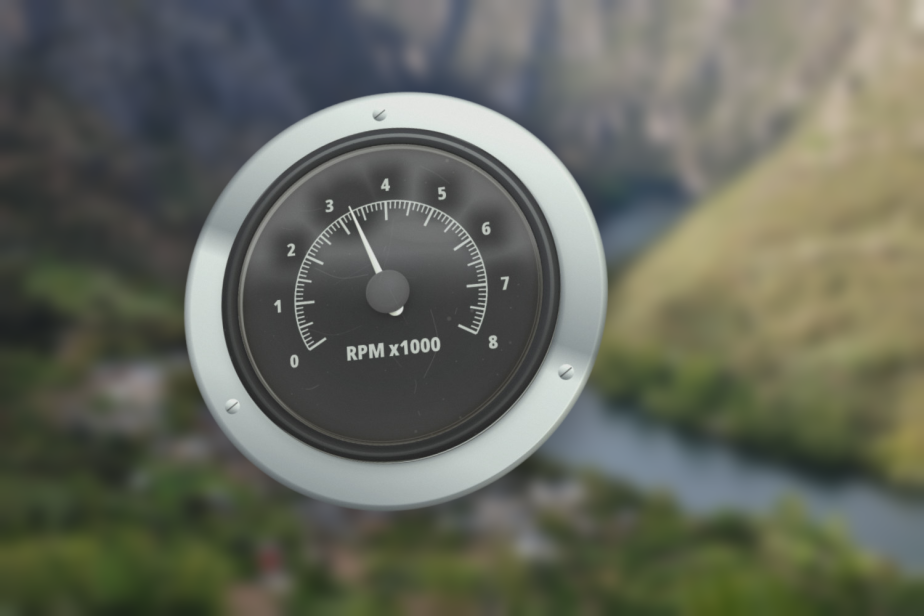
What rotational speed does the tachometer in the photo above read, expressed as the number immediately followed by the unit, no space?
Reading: 3300rpm
